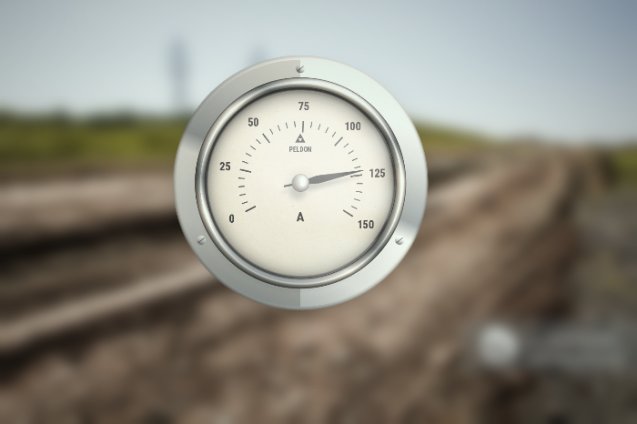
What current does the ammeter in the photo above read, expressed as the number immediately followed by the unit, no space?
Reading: 122.5A
